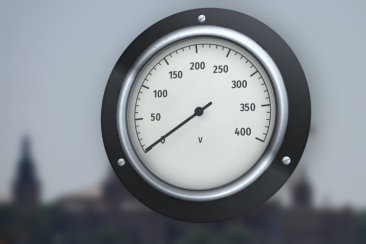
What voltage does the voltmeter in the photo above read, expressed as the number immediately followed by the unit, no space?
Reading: 0V
